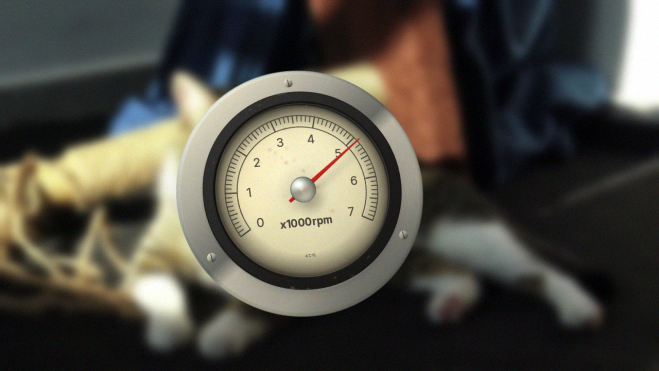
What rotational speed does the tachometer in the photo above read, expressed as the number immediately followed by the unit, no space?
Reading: 5100rpm
